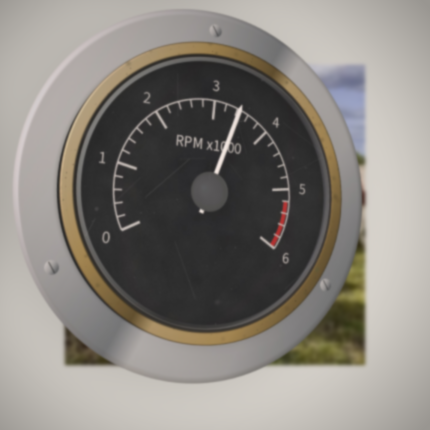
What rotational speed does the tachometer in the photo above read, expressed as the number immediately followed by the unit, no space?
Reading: 3400rpm
